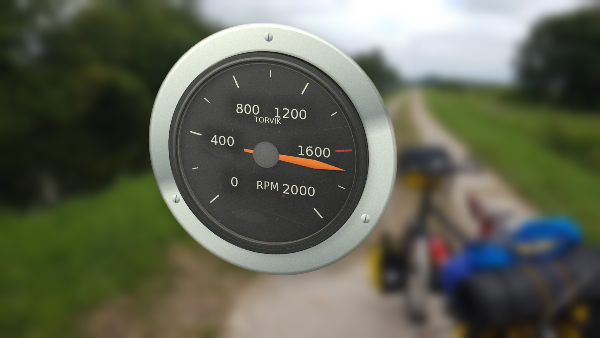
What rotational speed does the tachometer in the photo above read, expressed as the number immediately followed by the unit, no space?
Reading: 1700rpm
